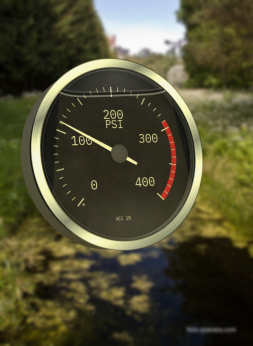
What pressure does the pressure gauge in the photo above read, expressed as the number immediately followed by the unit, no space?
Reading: 110psi
